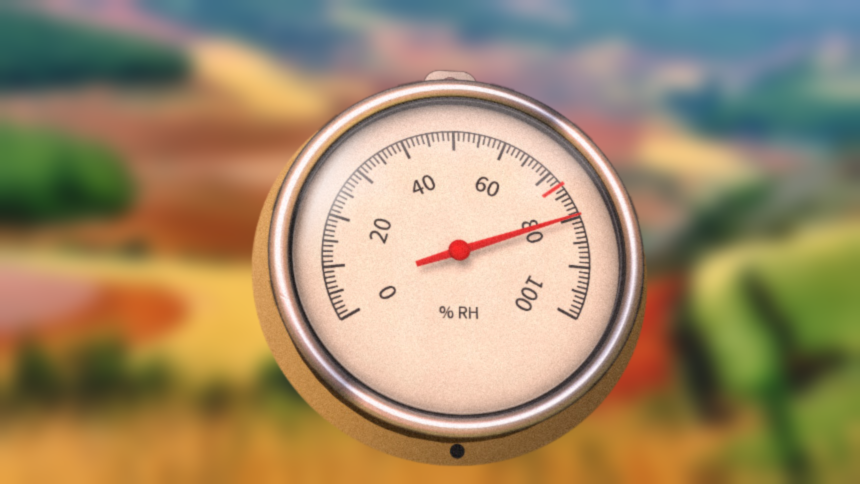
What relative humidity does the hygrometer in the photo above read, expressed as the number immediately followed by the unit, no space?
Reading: 80%
